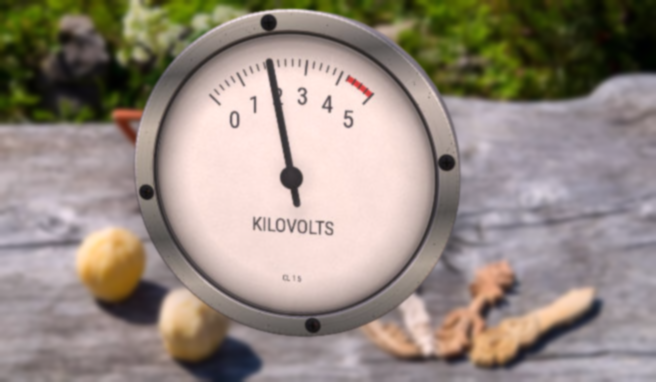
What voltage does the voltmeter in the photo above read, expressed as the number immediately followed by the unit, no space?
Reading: 2kV
